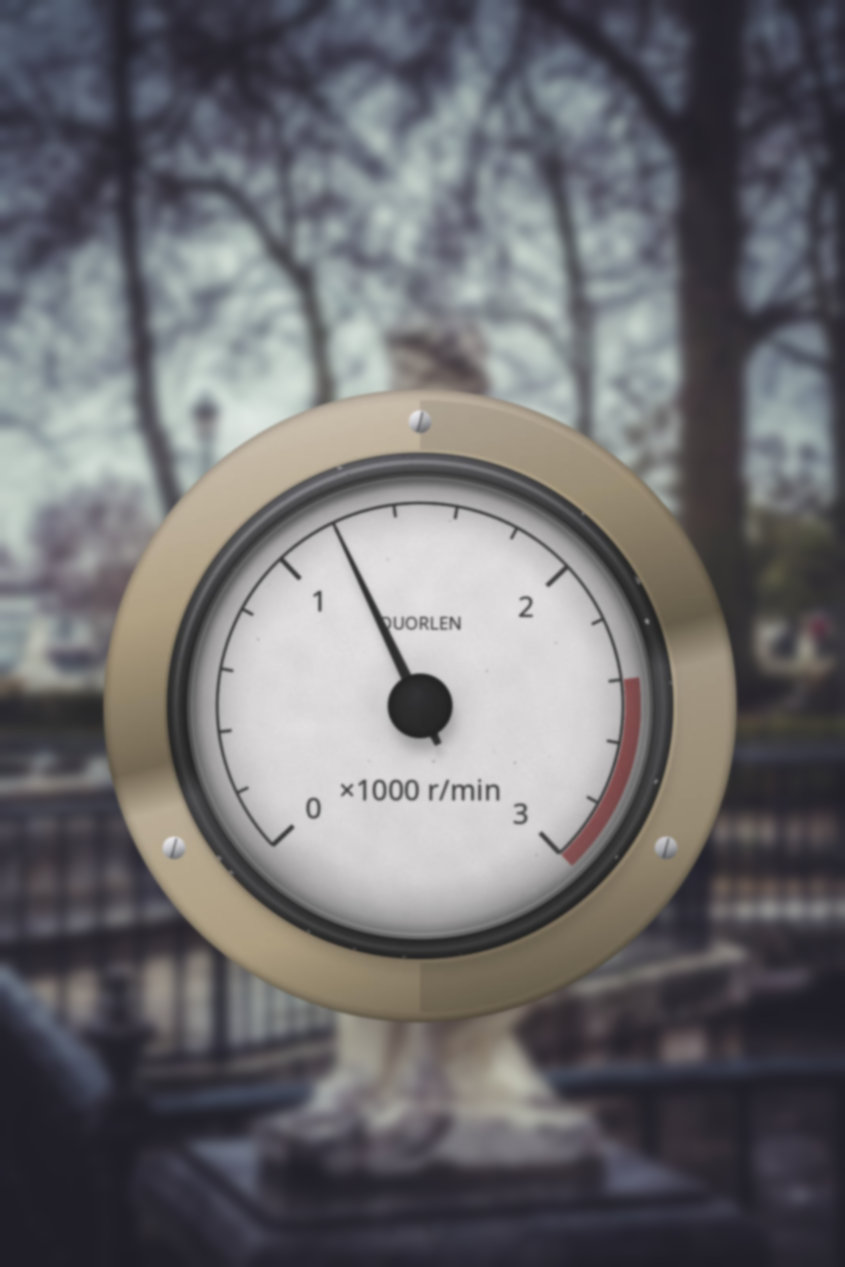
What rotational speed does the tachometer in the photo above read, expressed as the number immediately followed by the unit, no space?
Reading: 1200rpm
